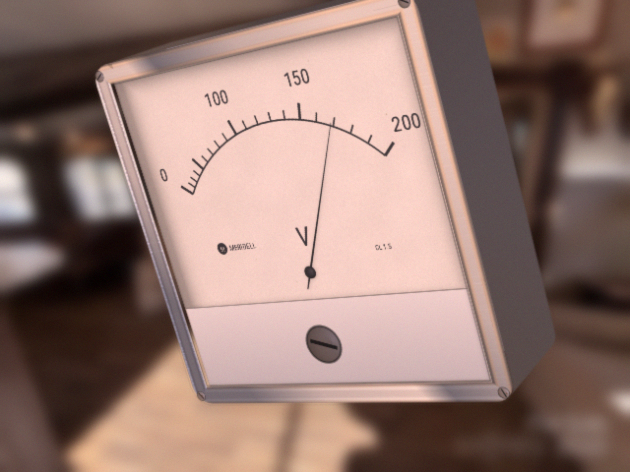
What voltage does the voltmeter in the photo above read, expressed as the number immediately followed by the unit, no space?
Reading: 170V
